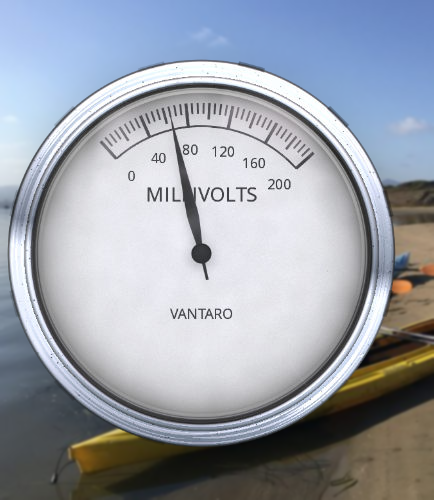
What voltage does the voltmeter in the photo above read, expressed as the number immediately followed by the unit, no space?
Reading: 65mV
